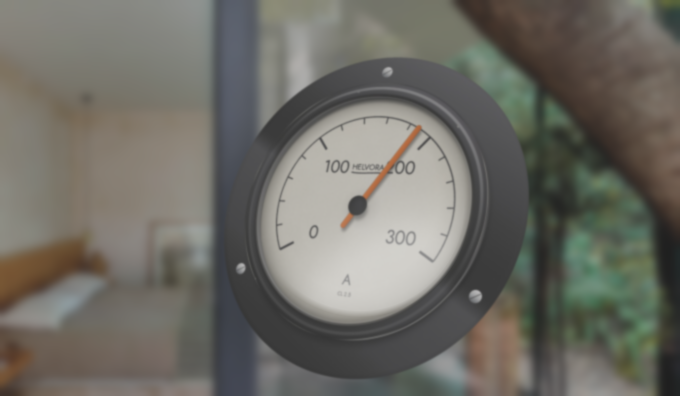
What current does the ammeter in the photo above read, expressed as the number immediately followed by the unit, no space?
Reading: 190A
